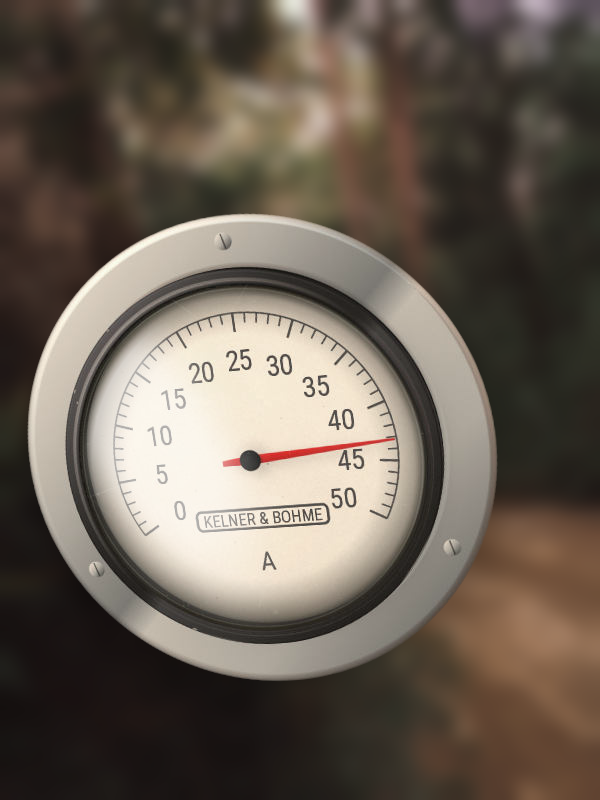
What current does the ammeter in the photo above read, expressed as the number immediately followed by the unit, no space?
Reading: 43A
